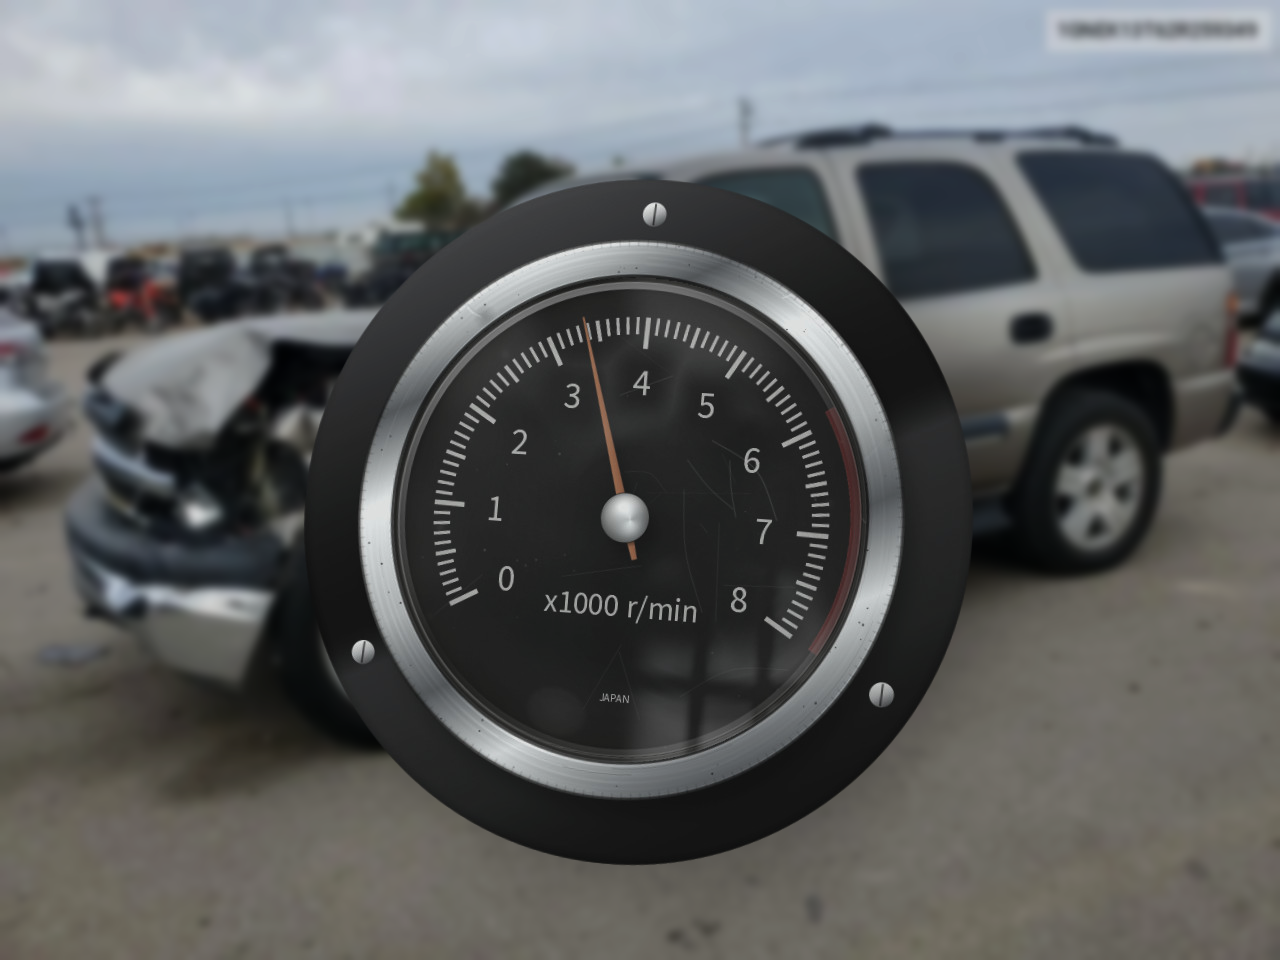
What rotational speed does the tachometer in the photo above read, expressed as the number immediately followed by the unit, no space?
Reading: 3400rpm
